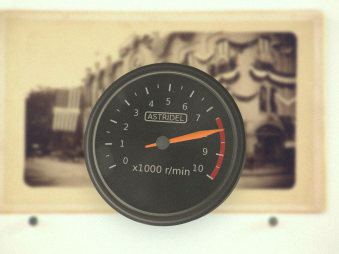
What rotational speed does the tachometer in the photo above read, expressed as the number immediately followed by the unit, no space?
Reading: 8000rpm
